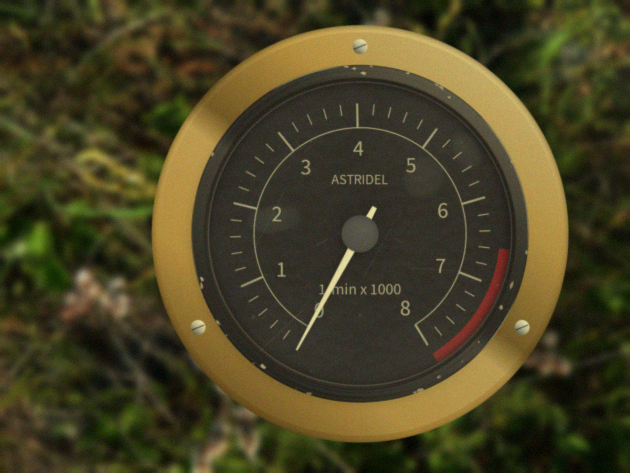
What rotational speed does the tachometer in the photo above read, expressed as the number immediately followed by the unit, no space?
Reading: 0rpm
